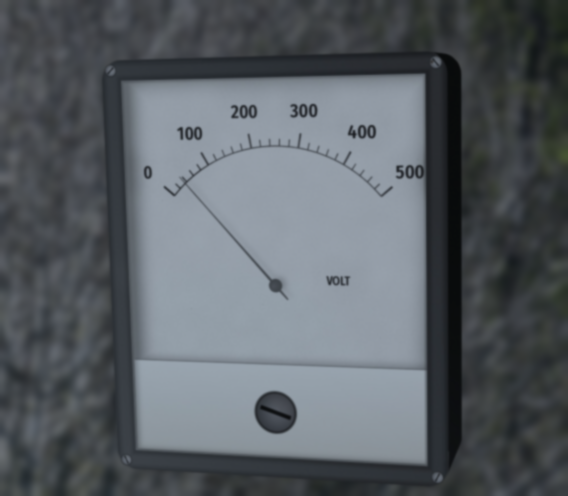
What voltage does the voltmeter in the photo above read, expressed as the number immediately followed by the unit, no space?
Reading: 40V
